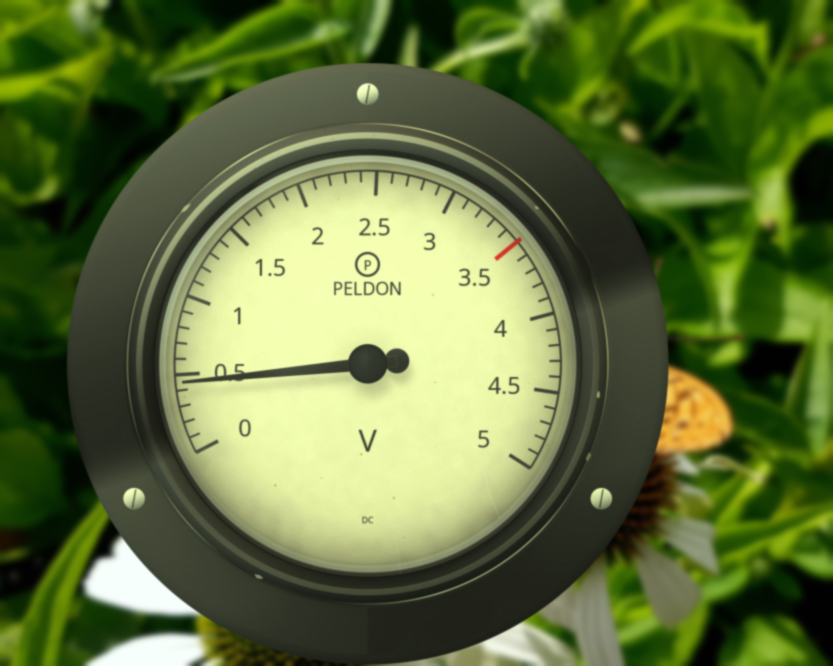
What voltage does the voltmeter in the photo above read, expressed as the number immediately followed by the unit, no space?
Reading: 0.45V
